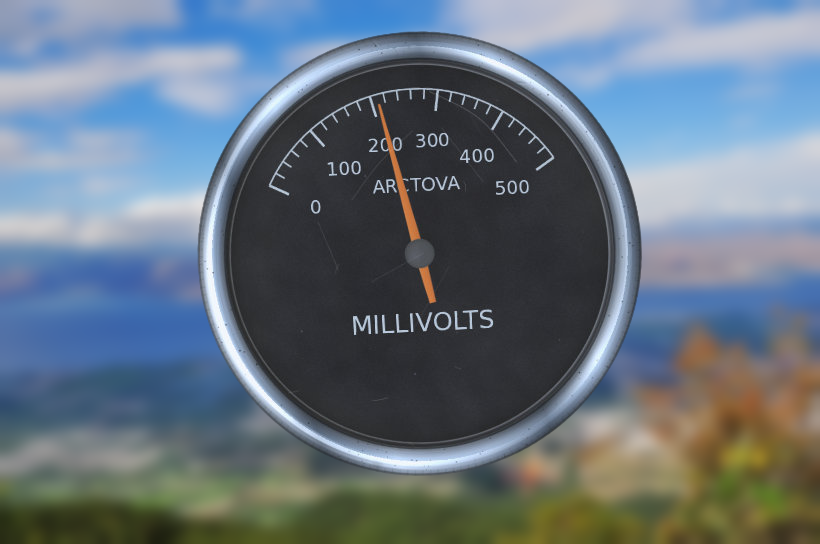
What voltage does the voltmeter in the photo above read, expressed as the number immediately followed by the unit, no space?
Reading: 210mV
